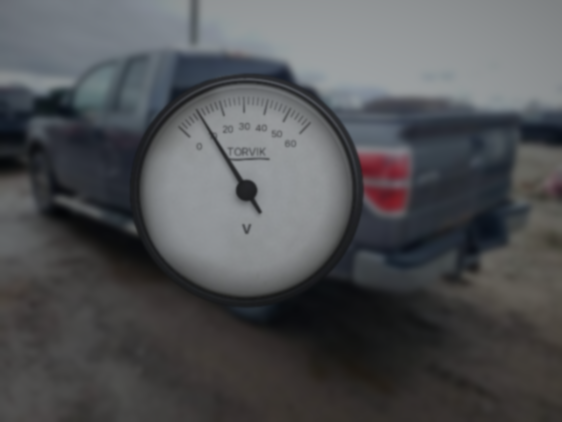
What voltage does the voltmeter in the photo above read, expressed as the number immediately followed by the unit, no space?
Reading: 10V
